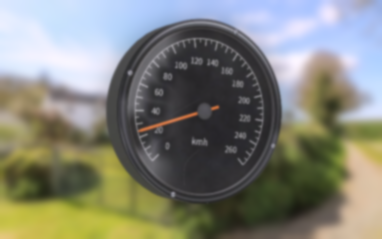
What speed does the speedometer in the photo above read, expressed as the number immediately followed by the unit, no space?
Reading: 25km/h
